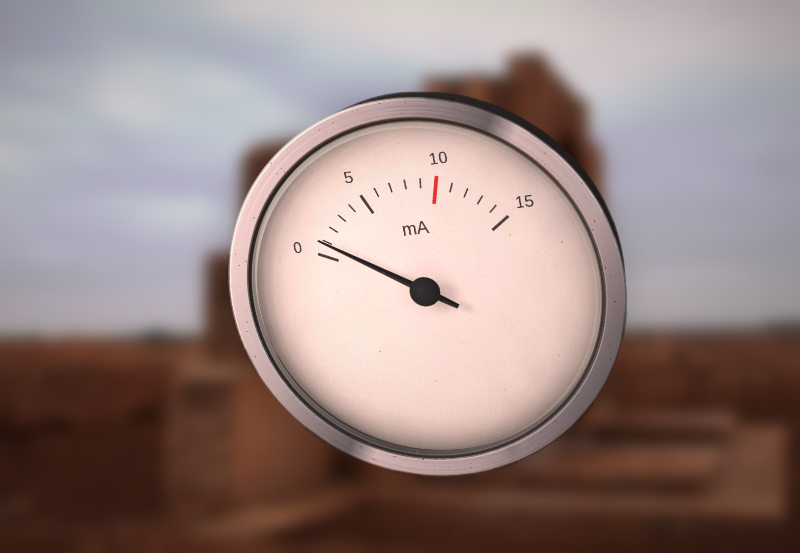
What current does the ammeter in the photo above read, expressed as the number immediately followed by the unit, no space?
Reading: 1mA
